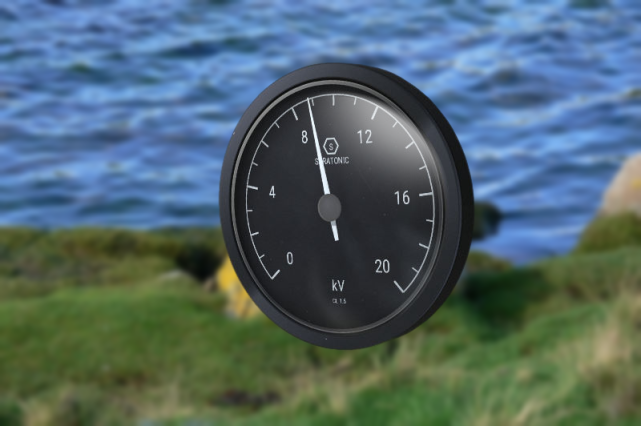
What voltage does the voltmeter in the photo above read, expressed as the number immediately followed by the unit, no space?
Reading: 9kV
